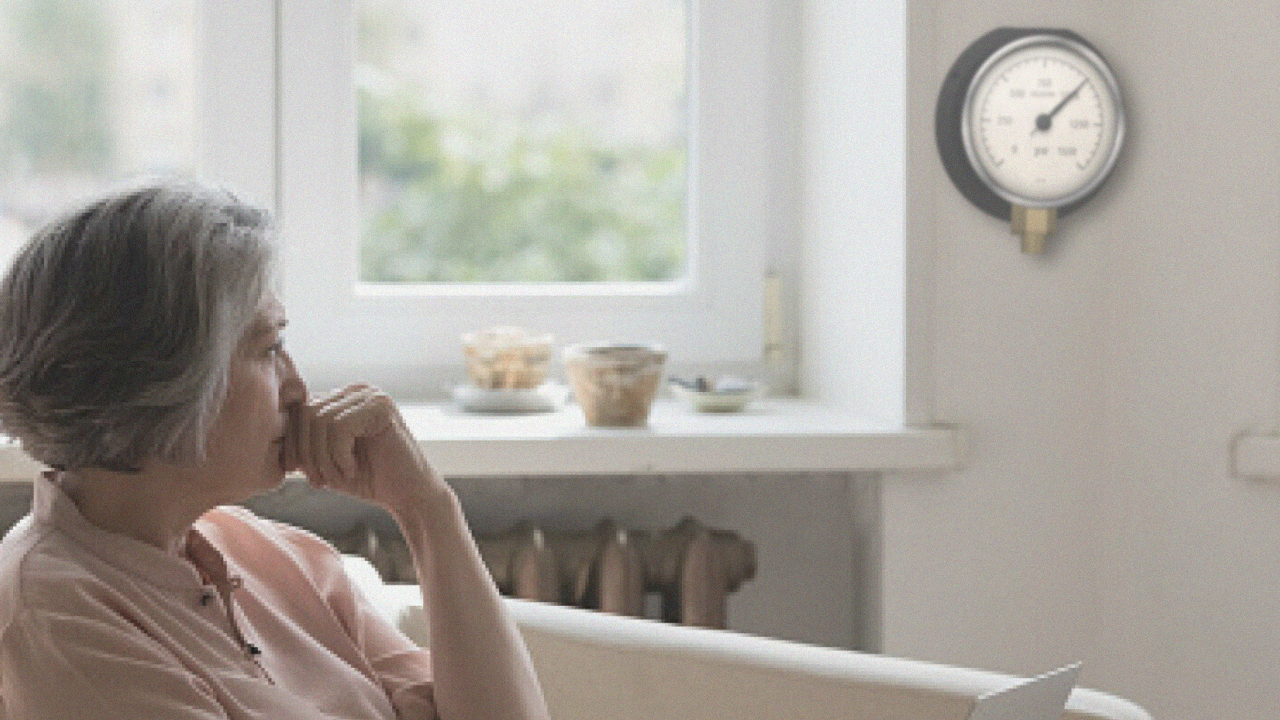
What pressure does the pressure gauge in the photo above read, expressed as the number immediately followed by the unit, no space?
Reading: 1000psi
